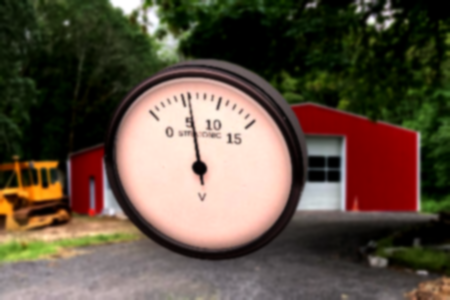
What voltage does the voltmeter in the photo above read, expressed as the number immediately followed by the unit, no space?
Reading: 6V
